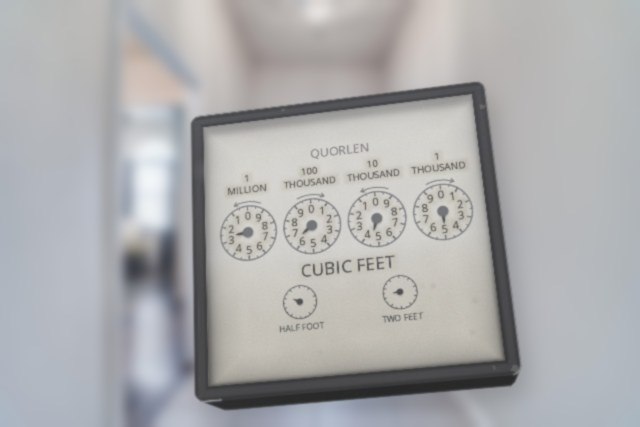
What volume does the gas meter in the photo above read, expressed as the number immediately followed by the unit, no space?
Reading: 264500ft³
